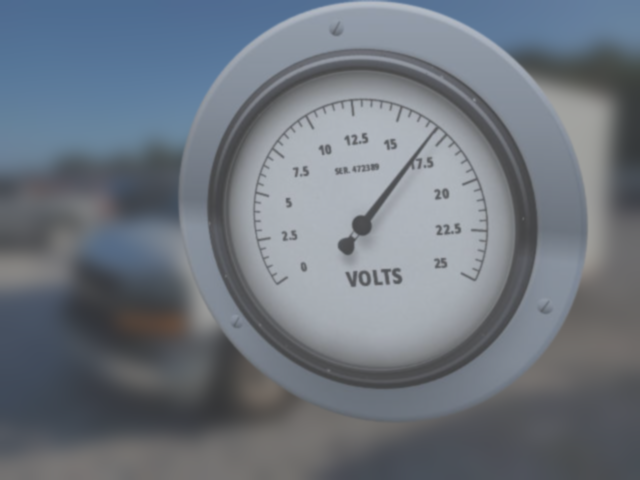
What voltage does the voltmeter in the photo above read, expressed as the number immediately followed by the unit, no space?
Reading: 17V
